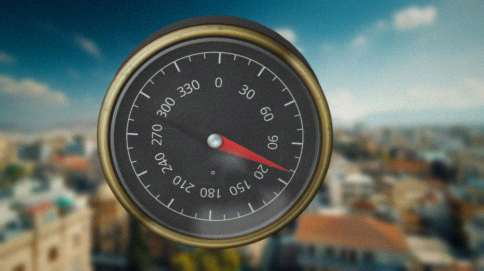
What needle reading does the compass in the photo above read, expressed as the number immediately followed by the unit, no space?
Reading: 110°
